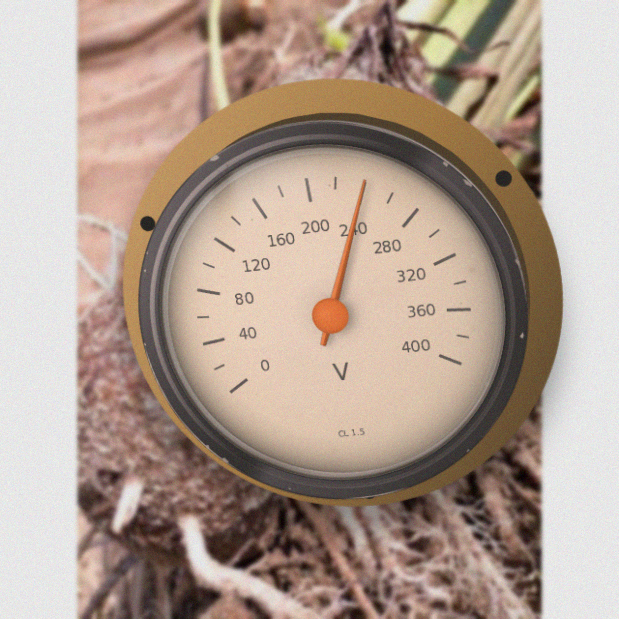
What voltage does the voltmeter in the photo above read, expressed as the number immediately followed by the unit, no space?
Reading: 240V
